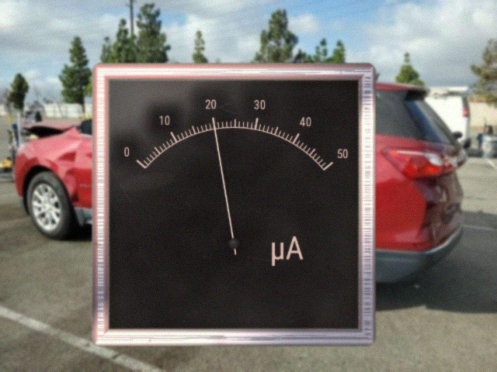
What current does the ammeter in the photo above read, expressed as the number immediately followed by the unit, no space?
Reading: 20µA
